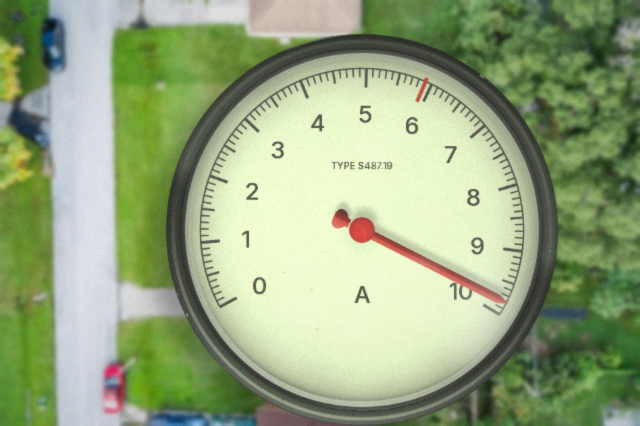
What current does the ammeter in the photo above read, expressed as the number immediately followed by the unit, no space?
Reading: 9.8A
